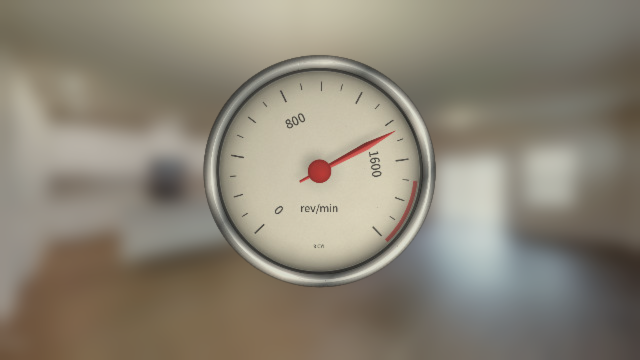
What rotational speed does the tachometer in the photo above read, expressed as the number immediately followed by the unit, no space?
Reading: 1450rpm
